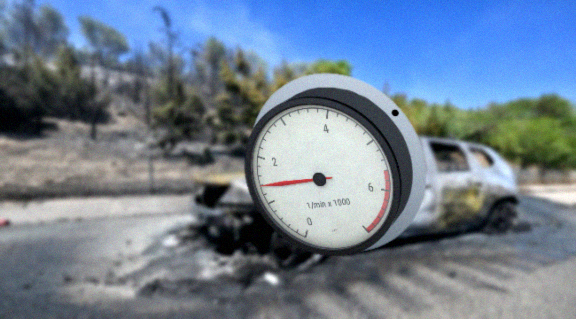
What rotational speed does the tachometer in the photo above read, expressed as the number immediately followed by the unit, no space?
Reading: 1400rpm
